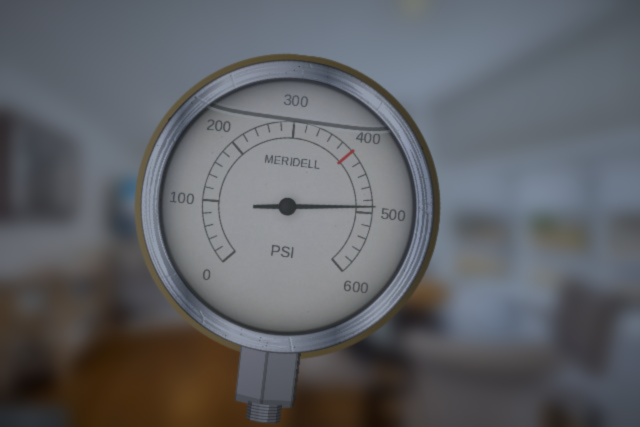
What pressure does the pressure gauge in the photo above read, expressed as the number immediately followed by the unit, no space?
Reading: 490psi
